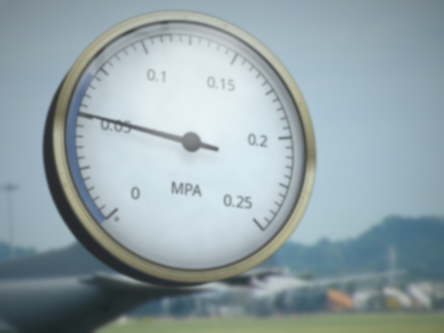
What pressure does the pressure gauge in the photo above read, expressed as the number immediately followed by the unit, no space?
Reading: 0.05MPa
